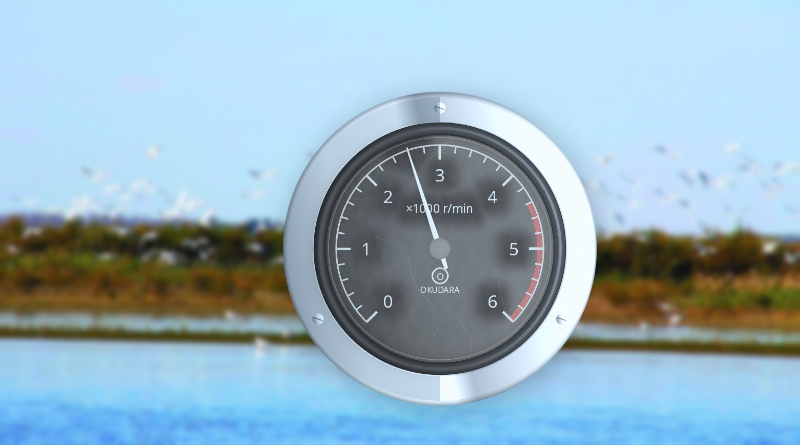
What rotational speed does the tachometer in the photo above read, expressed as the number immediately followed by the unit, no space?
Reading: 2600rpm
